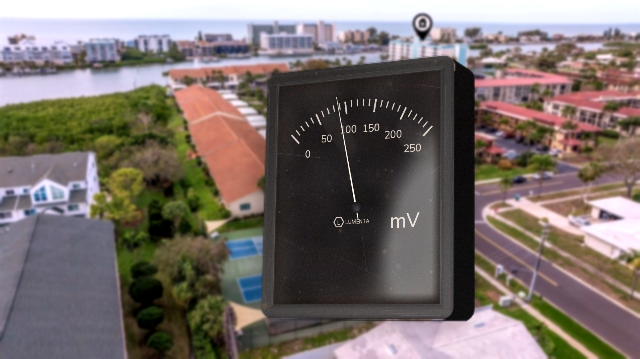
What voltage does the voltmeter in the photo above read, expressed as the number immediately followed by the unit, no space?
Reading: 90mV
